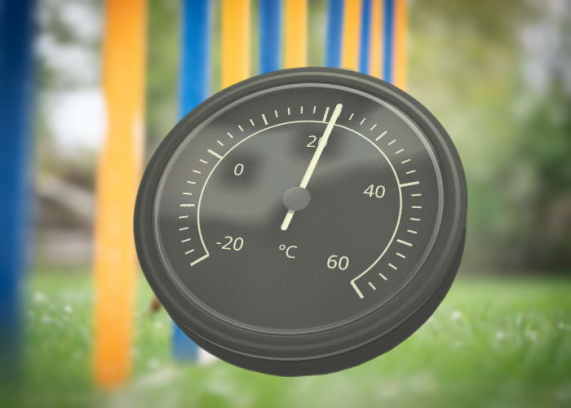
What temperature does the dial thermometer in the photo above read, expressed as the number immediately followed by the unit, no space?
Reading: 22°C
